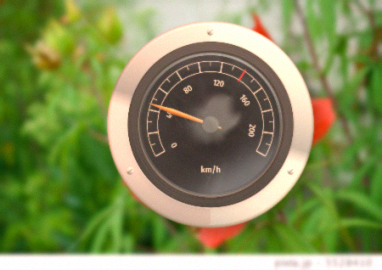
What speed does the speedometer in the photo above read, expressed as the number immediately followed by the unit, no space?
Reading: 45km/h
